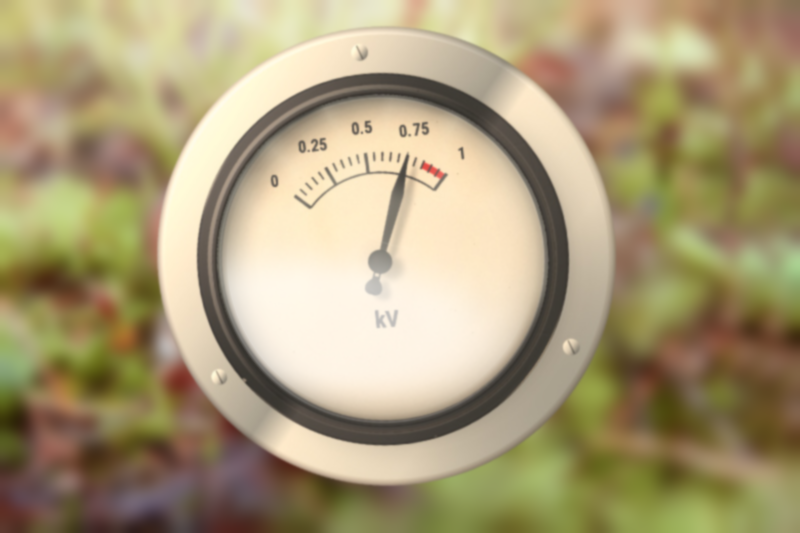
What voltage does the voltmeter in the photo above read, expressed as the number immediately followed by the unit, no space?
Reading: 0.75kV
